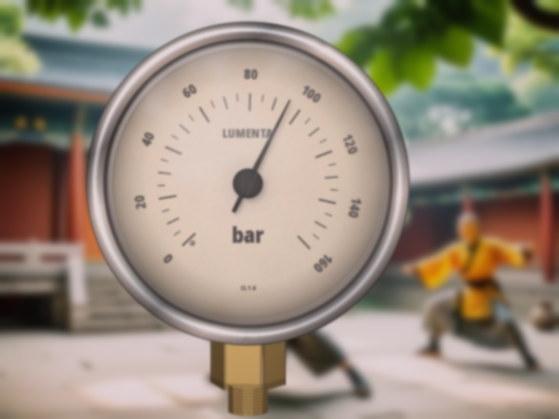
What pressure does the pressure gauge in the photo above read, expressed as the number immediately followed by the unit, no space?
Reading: 95bar
